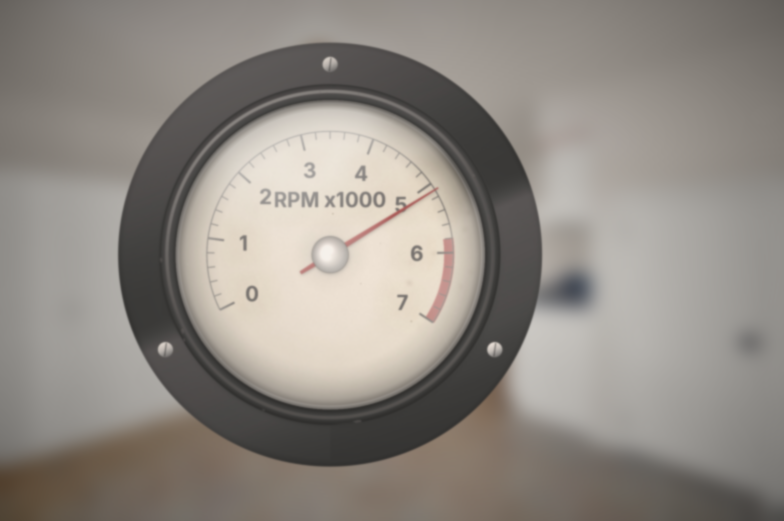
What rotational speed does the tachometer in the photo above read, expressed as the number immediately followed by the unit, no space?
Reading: 5100rpm
